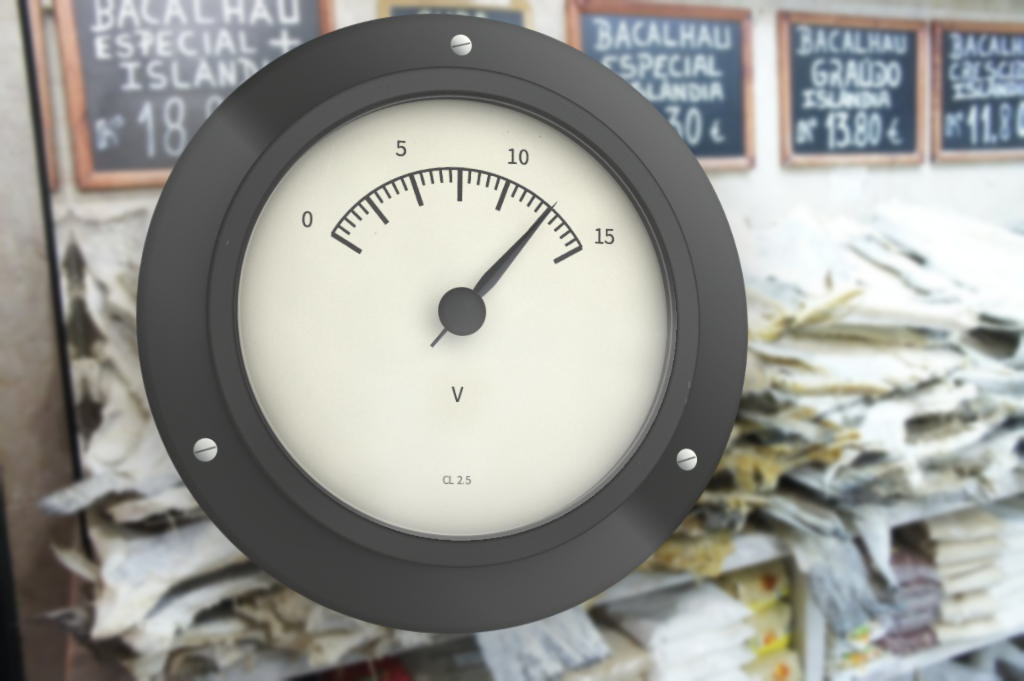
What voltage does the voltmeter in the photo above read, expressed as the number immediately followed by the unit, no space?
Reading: 12.5V
